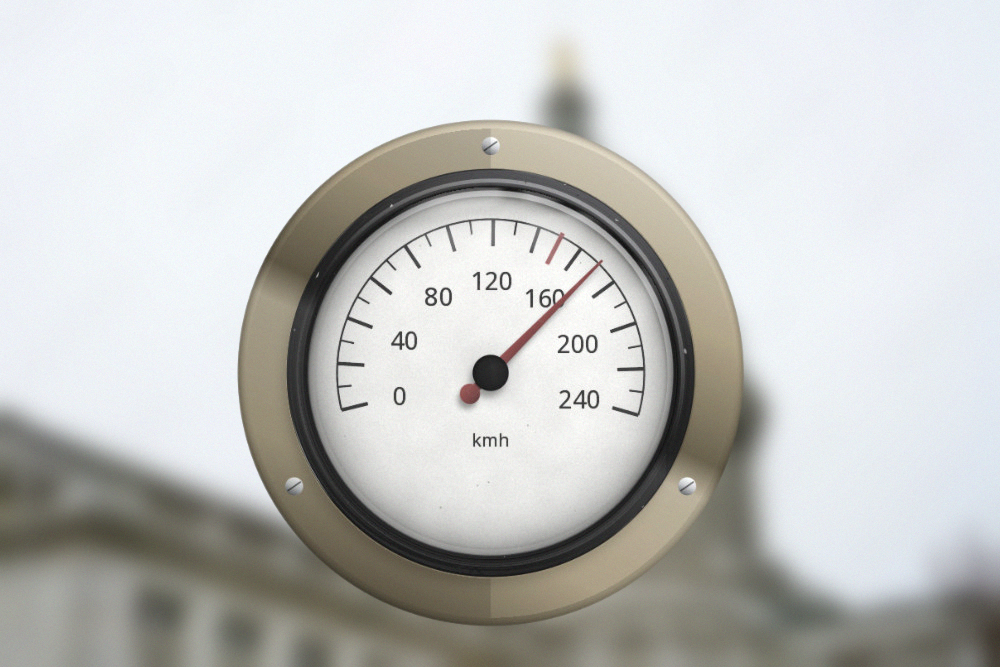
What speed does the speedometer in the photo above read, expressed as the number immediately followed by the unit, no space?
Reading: 170km/h
